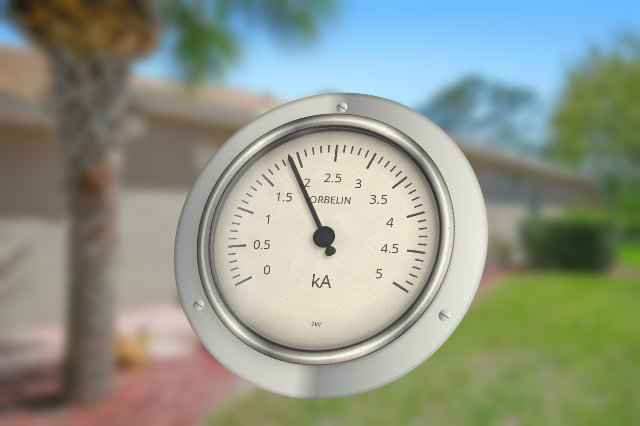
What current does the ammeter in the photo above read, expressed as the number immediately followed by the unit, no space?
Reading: 1.9kA
